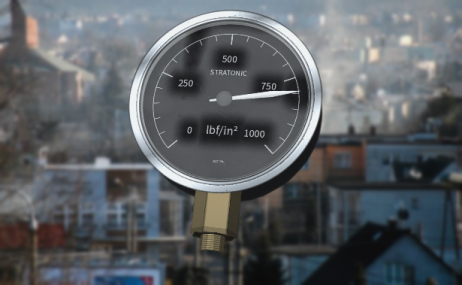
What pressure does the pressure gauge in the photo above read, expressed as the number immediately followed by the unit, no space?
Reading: 800psi
